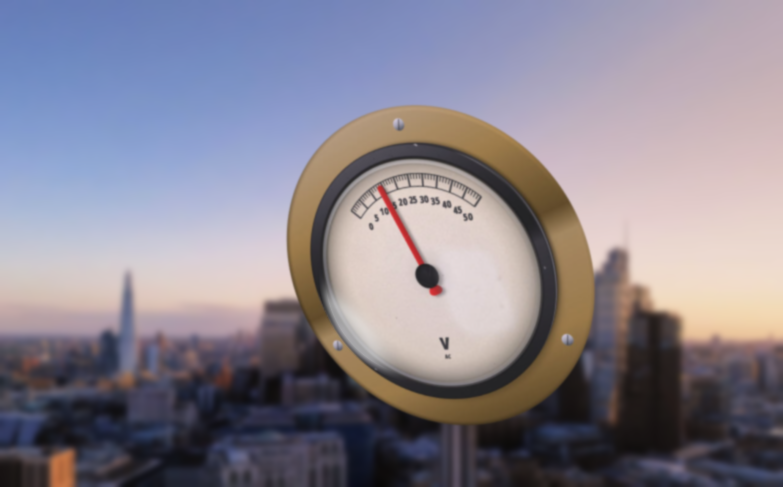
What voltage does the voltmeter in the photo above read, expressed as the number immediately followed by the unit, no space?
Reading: 15V
